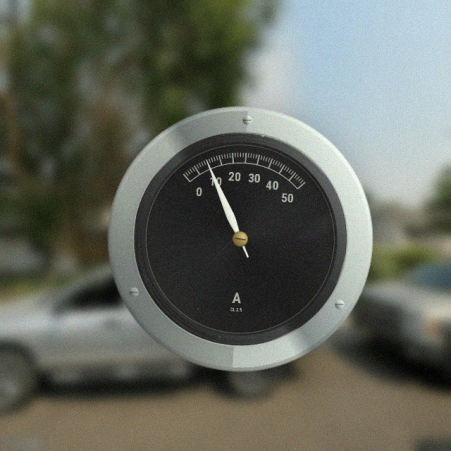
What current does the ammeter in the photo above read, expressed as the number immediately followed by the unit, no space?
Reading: 10A
